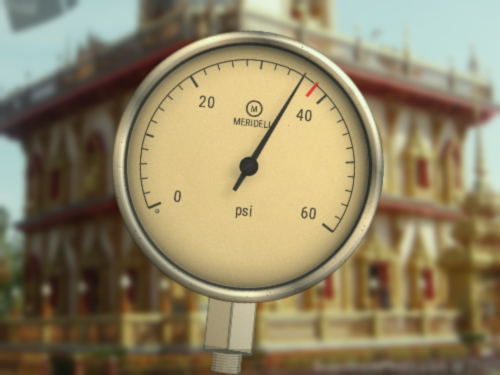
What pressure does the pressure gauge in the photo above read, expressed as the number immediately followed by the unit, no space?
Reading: 36psi
